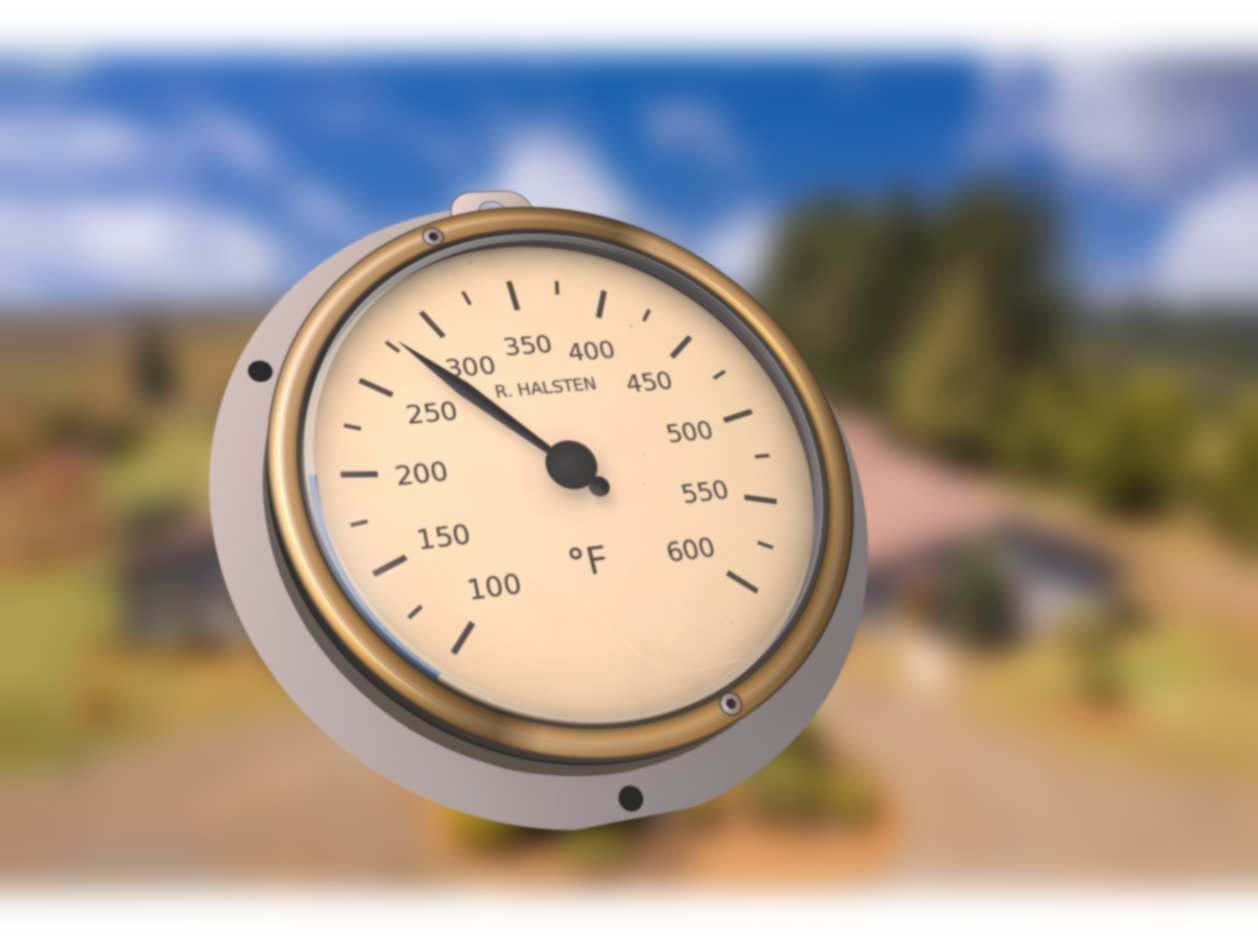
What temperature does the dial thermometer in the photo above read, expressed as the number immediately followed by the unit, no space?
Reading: 275°F
